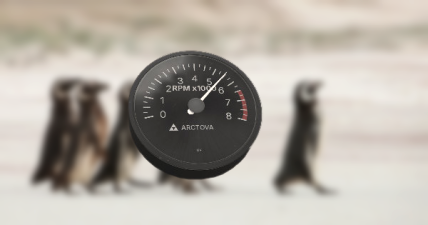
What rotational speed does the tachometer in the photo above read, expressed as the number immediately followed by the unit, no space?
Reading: 5500rpm
